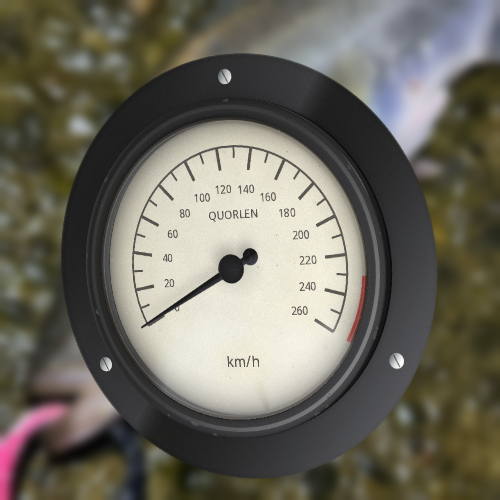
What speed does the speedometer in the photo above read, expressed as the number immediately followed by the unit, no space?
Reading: 0km/h
